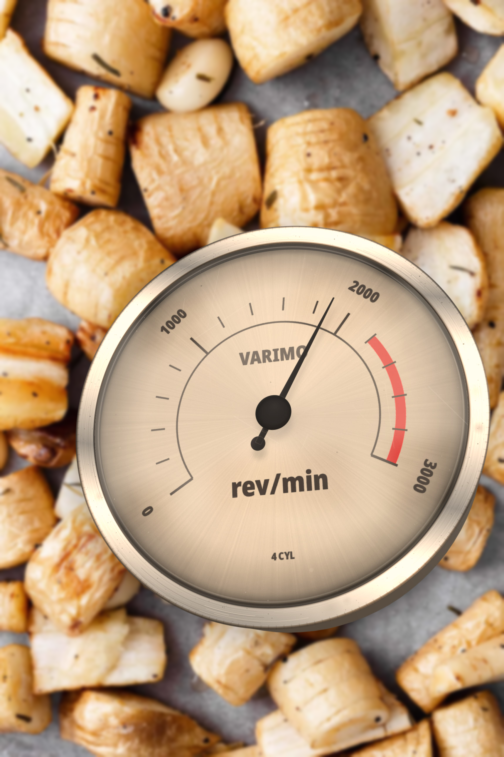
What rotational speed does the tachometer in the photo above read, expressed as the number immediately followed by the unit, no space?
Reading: 1900rpm
